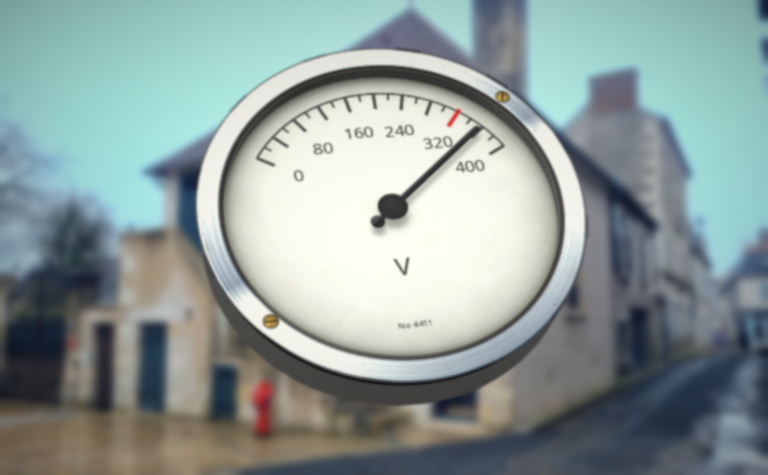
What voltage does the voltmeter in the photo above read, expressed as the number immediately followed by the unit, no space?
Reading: 360V
